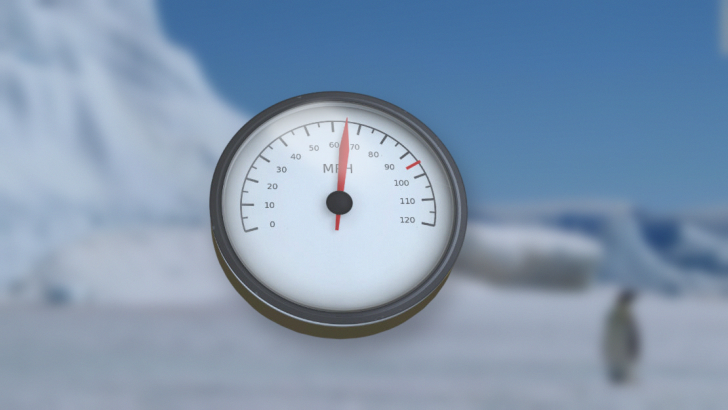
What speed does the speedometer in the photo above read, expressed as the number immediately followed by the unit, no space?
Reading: 65mph
